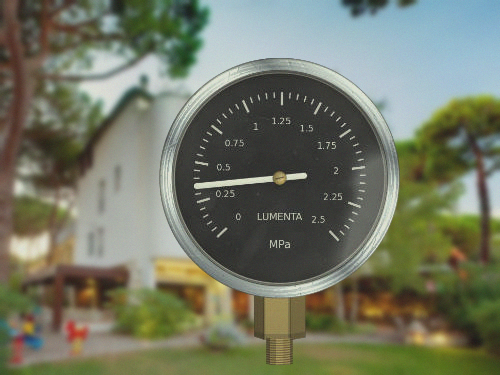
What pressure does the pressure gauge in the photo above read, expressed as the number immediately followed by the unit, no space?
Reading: 0.35MPa
